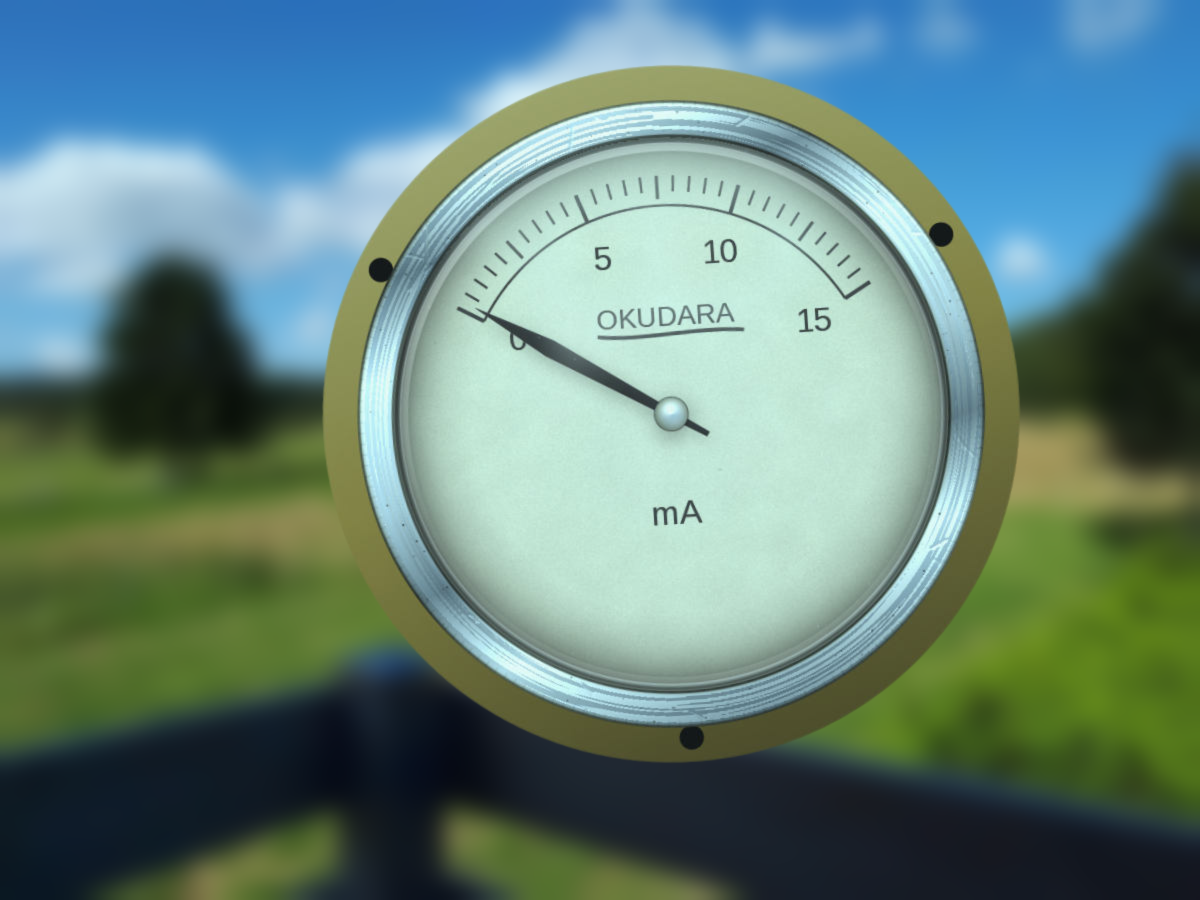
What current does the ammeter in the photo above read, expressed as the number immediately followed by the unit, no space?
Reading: 0.25mA
